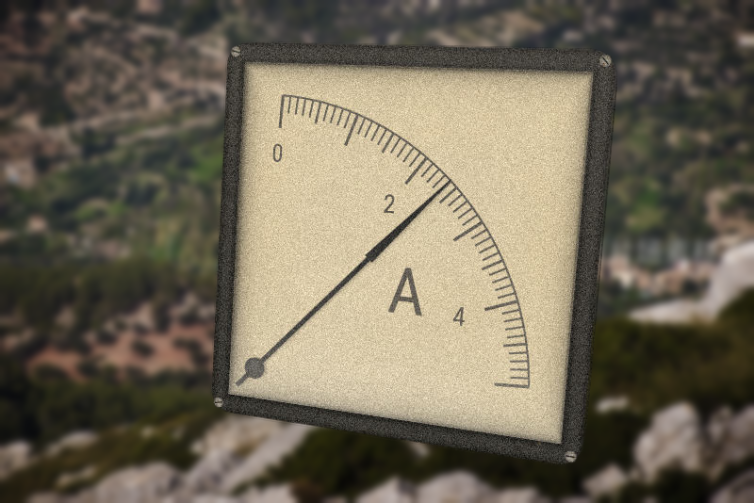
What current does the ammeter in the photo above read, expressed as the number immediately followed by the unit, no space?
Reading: 2.4A
